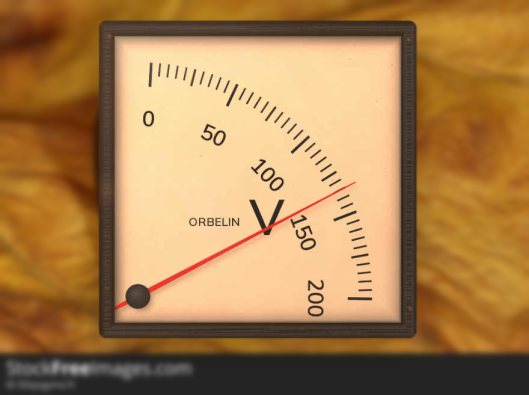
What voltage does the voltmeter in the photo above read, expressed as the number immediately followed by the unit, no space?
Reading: 135V
